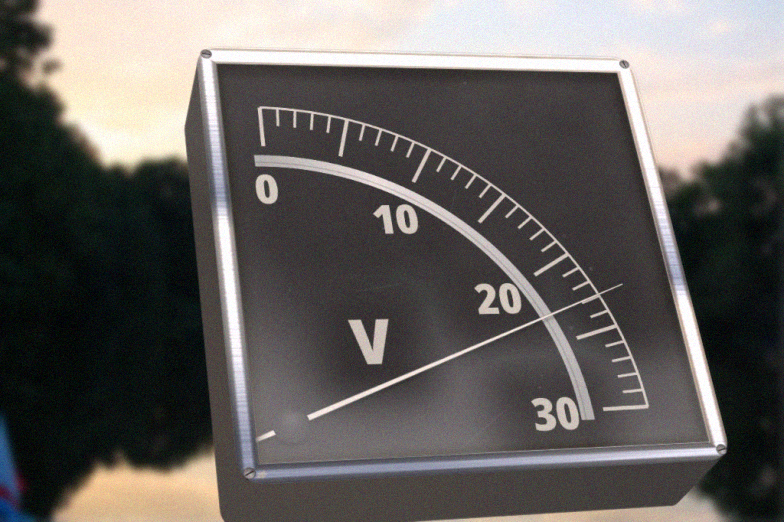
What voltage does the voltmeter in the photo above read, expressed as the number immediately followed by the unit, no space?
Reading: 23V
